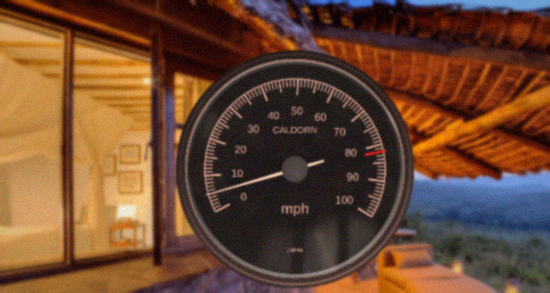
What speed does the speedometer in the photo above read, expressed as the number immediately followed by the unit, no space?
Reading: 5mph
